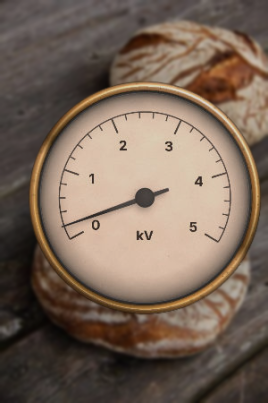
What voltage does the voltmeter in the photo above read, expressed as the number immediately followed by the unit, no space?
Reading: 0.2kV
